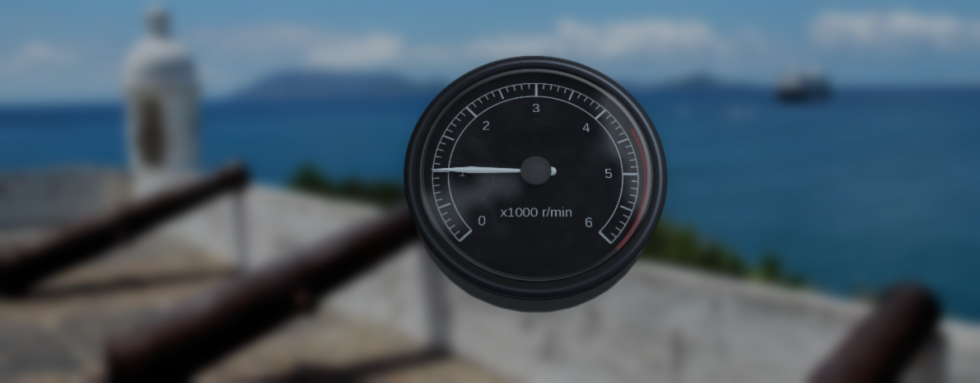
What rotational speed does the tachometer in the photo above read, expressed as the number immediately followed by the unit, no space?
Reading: 1000rpm
